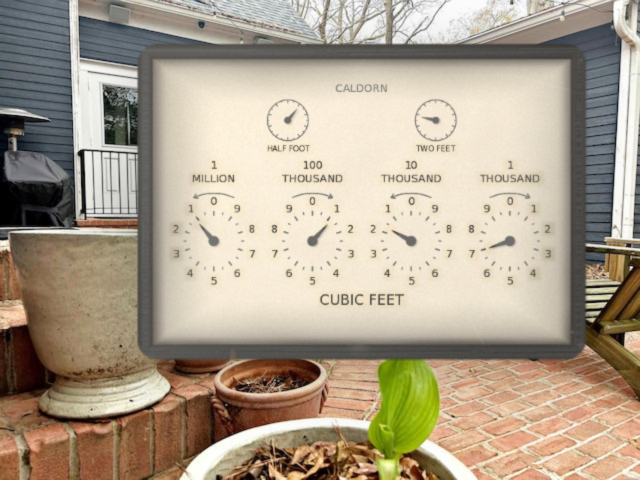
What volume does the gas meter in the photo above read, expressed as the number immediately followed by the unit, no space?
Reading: 111700ft³
